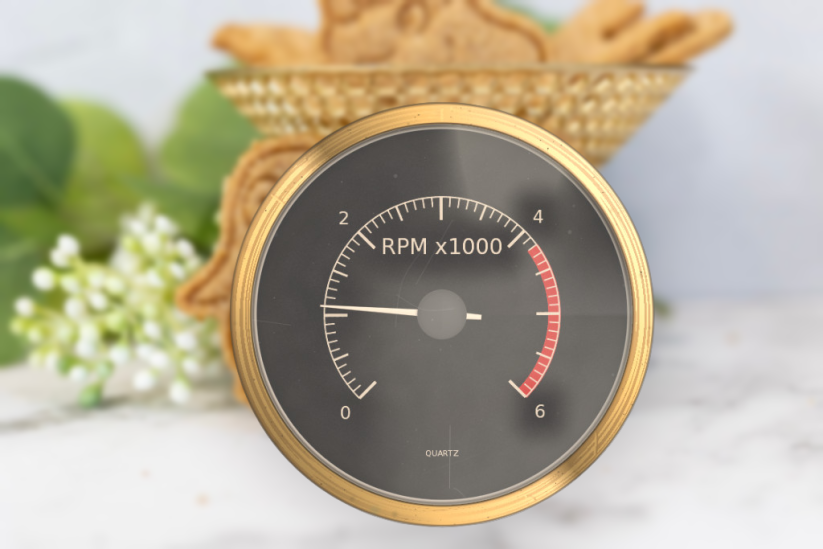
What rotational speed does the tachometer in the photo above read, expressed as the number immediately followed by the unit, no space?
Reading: 1100rpm
